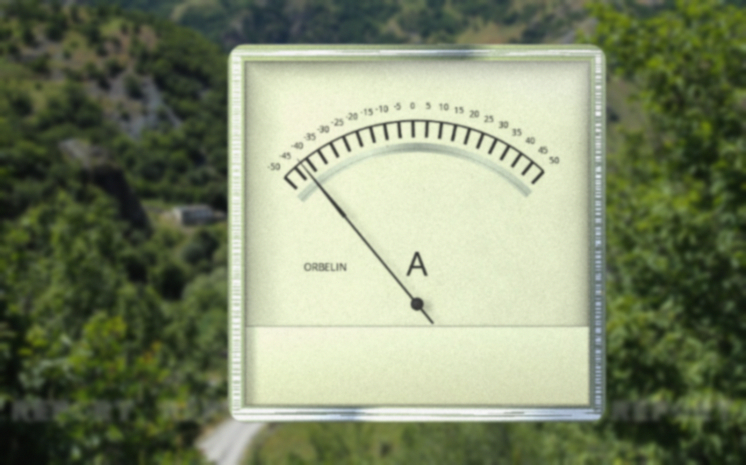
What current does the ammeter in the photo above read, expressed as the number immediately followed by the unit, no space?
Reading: -42.5A
